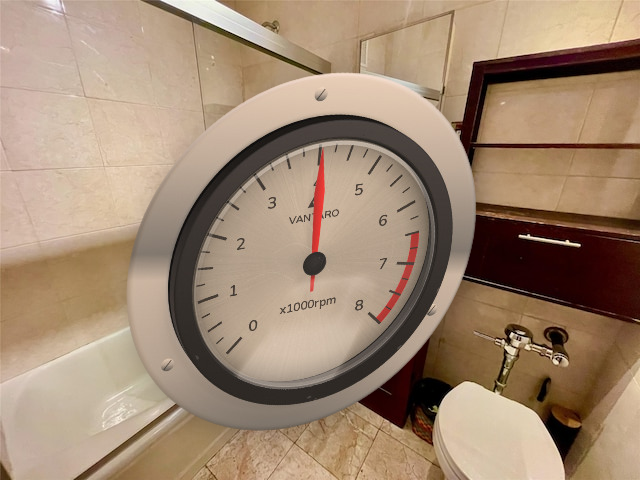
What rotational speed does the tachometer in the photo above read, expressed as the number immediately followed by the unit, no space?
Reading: 4000rpm
